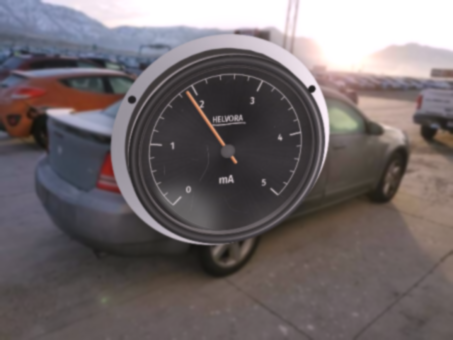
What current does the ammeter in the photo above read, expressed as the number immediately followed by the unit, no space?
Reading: 1.9mA
